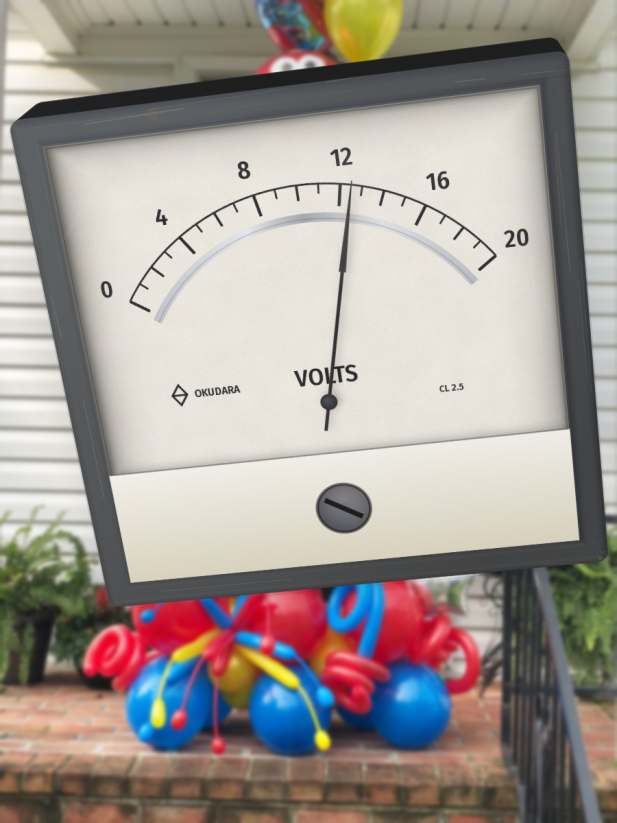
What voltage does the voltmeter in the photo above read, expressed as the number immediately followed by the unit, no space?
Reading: 12.5V
